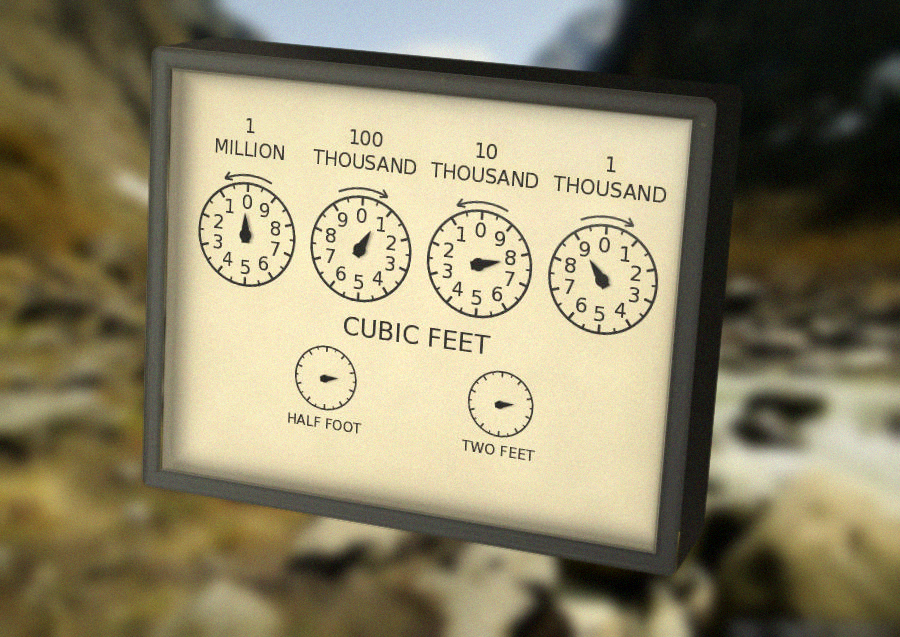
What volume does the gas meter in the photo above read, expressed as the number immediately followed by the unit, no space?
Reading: 7900ft³
